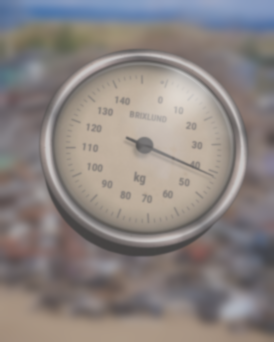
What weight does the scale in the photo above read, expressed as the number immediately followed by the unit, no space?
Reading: 42kg
